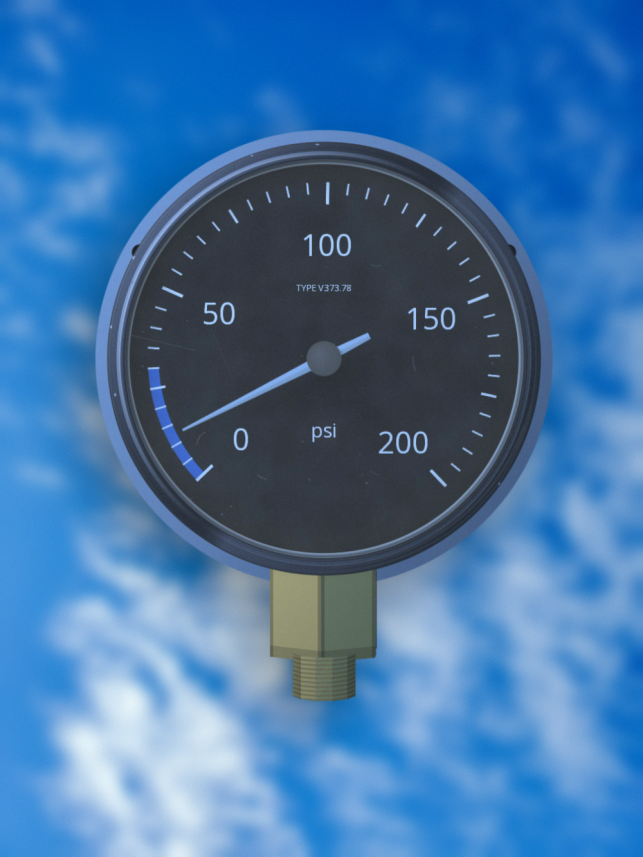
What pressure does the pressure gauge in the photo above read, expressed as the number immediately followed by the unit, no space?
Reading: 12.5psi
